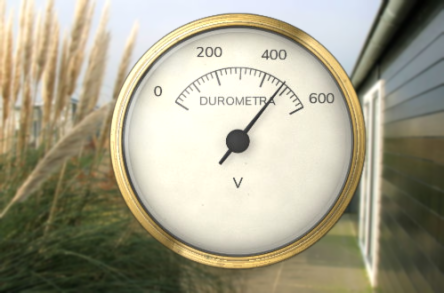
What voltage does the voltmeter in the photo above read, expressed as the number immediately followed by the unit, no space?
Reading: 480V
